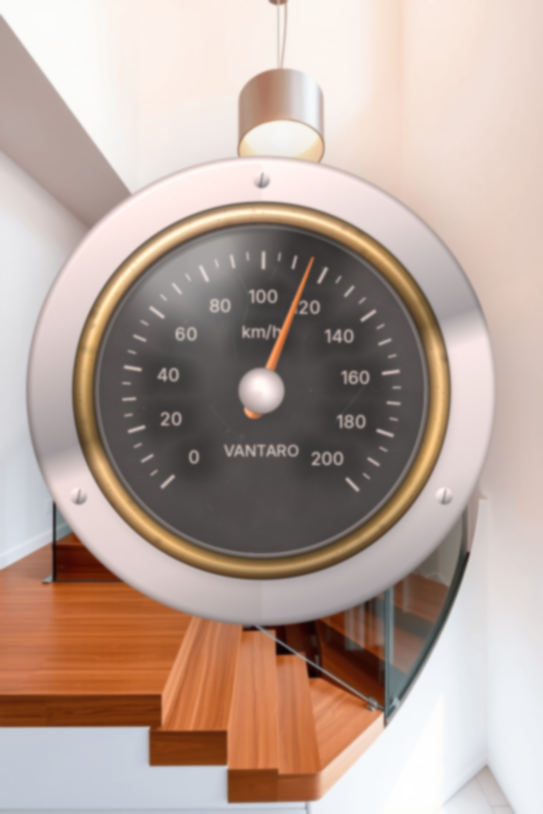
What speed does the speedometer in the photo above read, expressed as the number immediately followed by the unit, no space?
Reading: 115km/h
